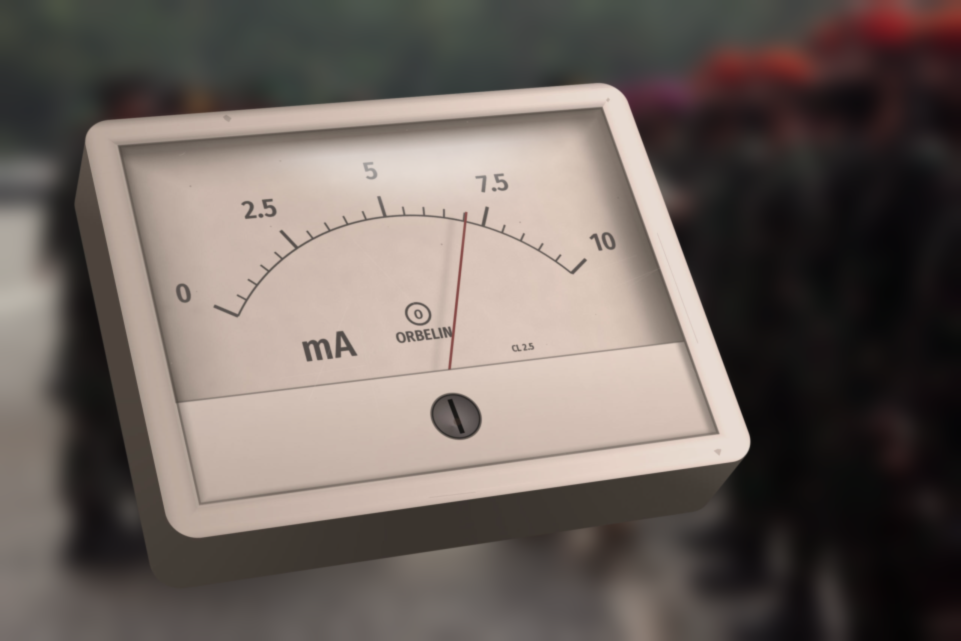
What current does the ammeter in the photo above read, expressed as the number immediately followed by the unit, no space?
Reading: 7mA
